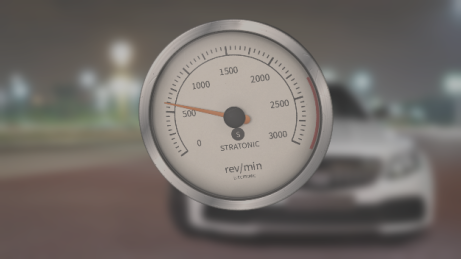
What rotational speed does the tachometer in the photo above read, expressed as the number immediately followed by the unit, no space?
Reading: 600rpm
